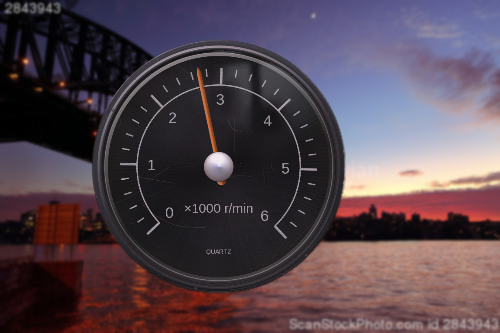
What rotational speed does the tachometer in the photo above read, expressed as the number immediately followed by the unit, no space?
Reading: 2700rpm
